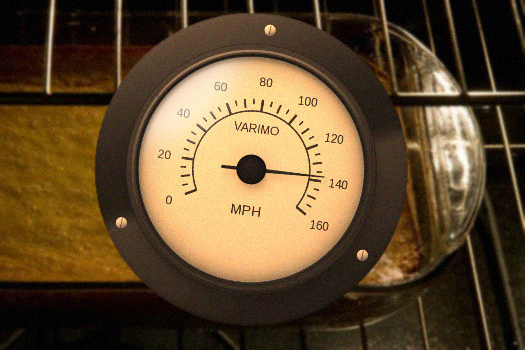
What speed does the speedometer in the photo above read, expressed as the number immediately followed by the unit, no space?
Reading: 137.5mph
